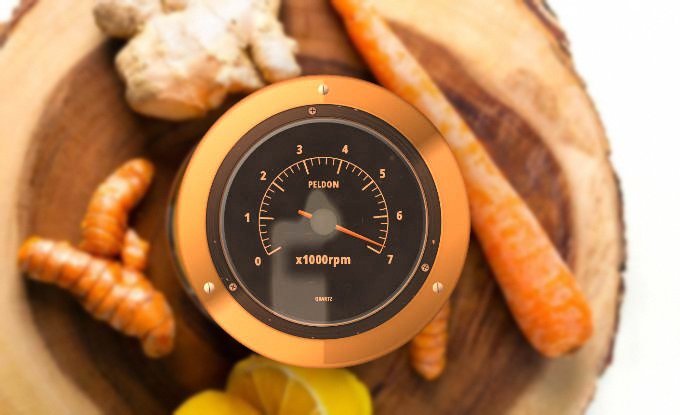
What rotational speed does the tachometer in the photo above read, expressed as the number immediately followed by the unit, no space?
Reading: 6800rpm
